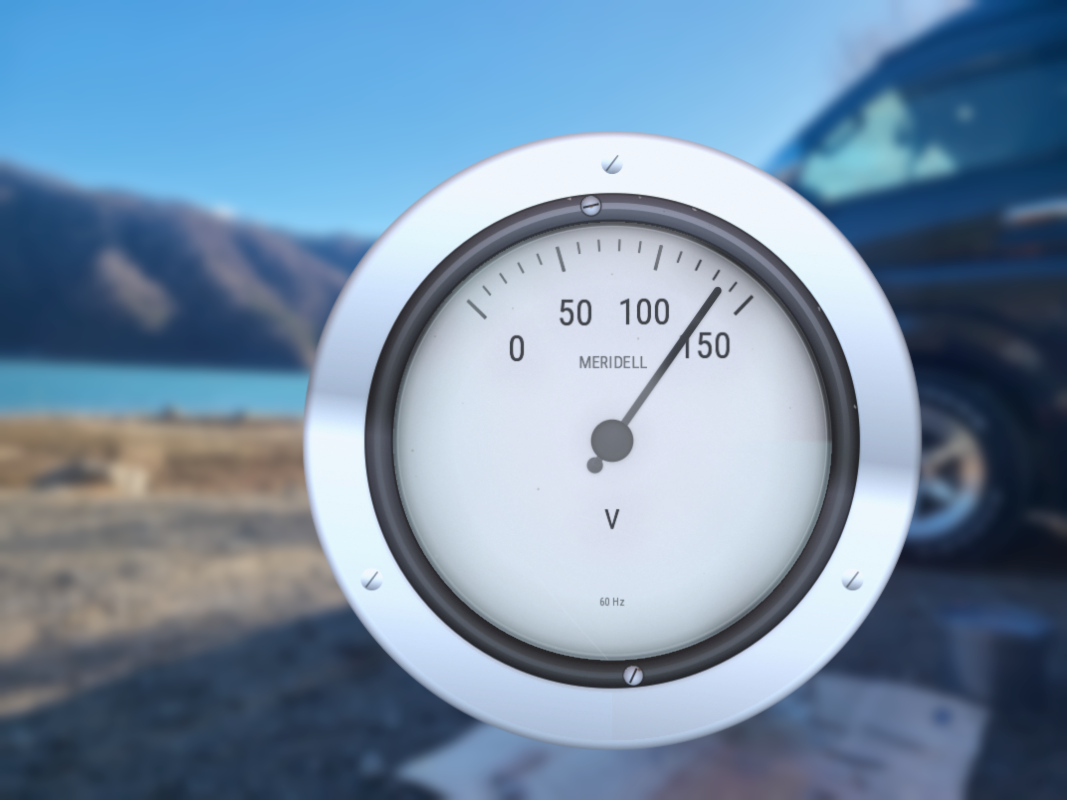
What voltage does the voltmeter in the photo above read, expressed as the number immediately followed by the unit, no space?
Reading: 135V
